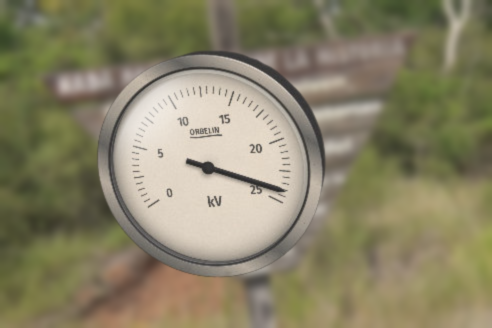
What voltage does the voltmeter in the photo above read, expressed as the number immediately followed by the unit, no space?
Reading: 24kV
